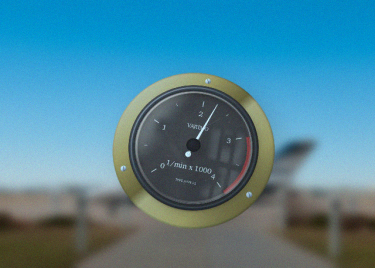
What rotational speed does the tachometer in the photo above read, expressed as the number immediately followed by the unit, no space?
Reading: 2250rpm
